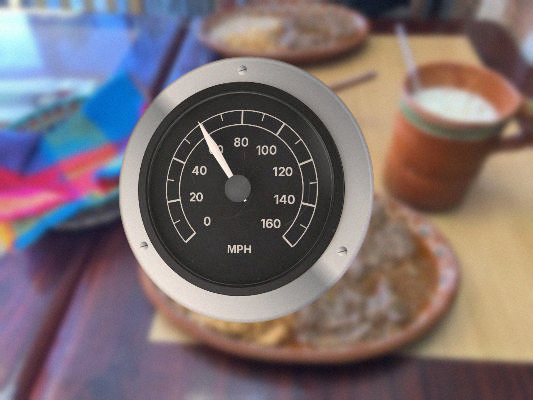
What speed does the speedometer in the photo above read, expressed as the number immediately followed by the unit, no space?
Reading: 60mph
